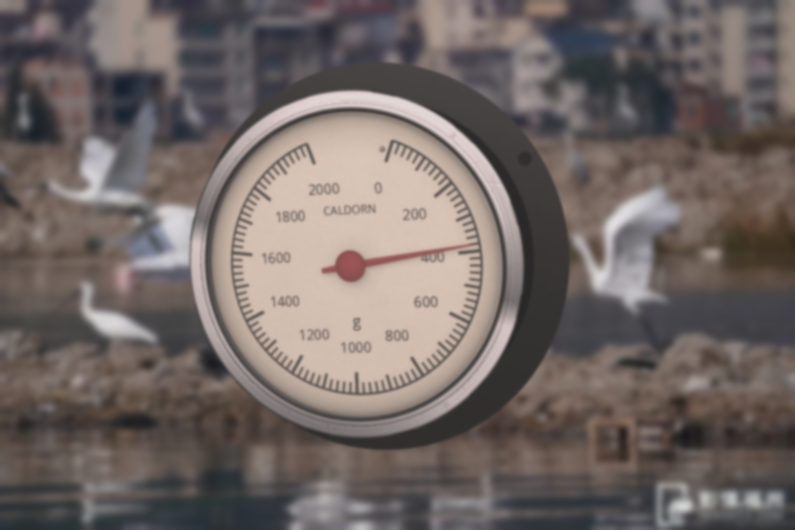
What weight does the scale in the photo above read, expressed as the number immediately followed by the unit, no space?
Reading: 380g
